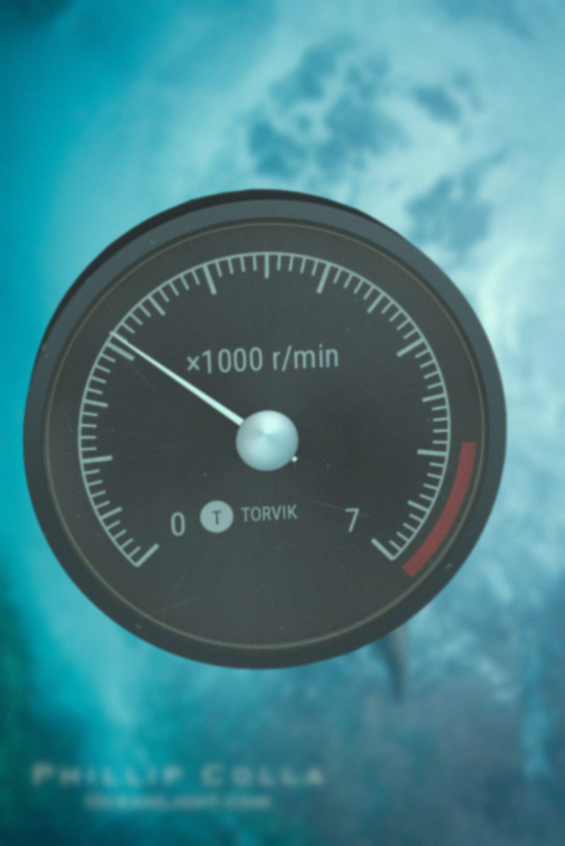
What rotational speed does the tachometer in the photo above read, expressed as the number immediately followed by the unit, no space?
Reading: 2100rpm
